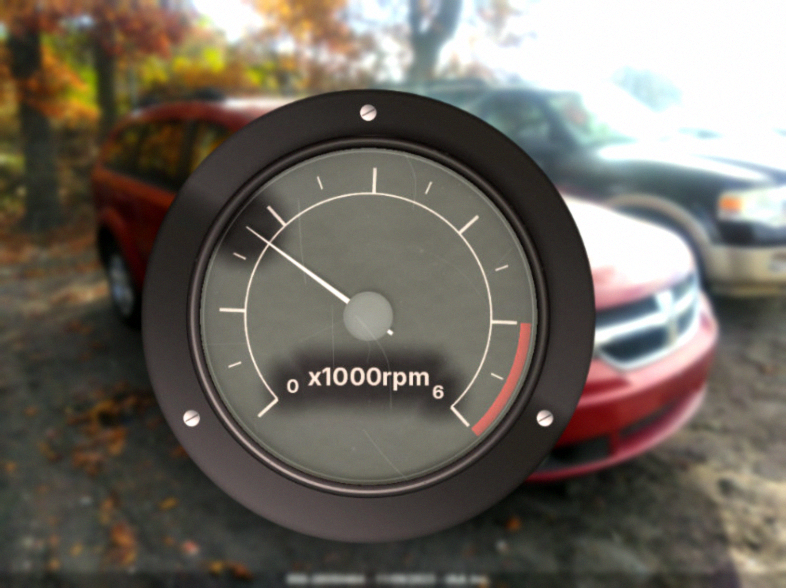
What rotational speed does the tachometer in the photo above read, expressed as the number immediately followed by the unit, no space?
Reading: 1750rpm
